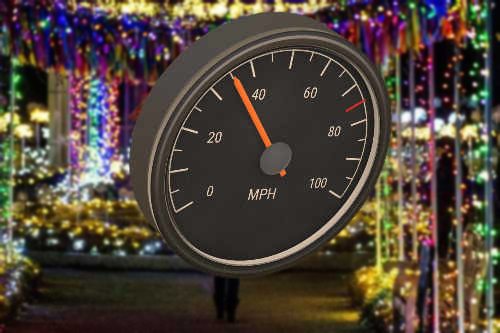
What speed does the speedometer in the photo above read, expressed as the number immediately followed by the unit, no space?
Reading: 35mph
